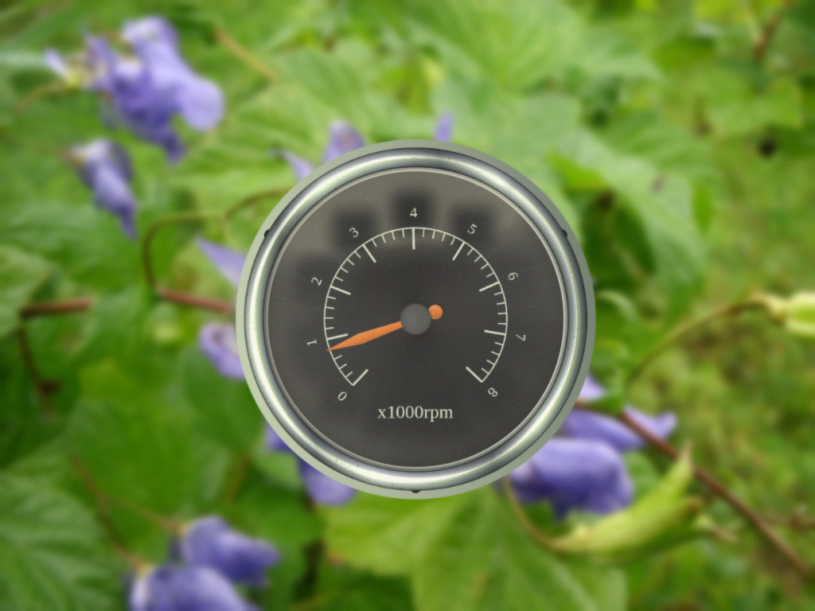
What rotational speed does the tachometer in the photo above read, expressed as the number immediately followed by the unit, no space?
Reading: 800rpm
